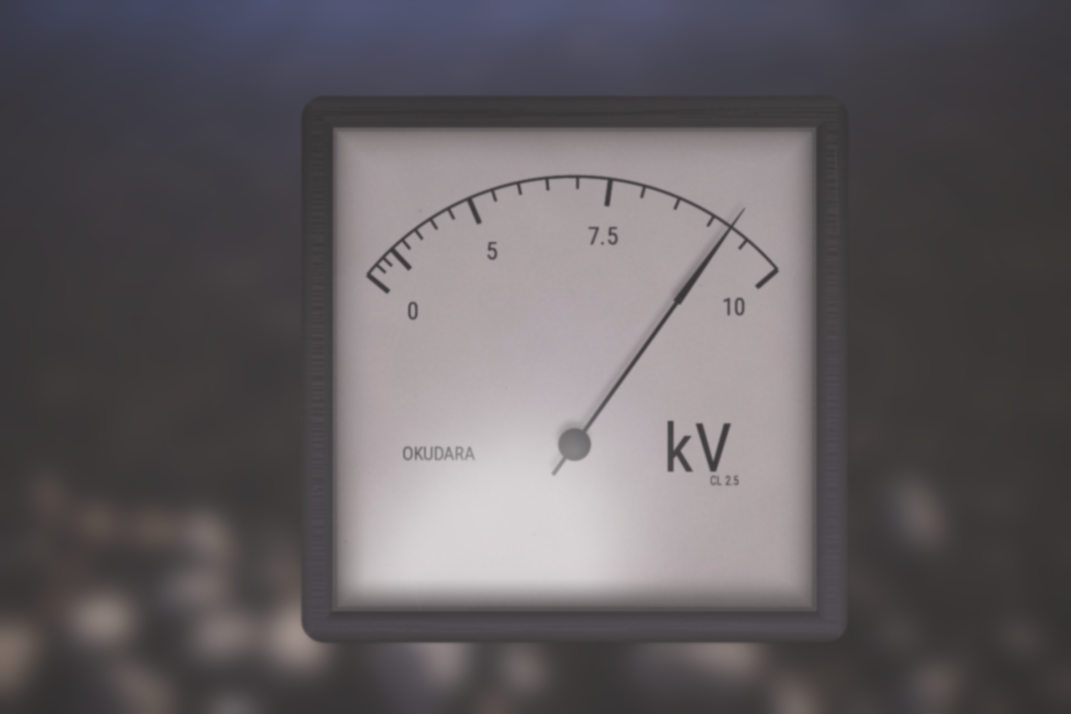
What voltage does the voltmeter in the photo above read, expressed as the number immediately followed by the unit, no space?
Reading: 9.25kV
